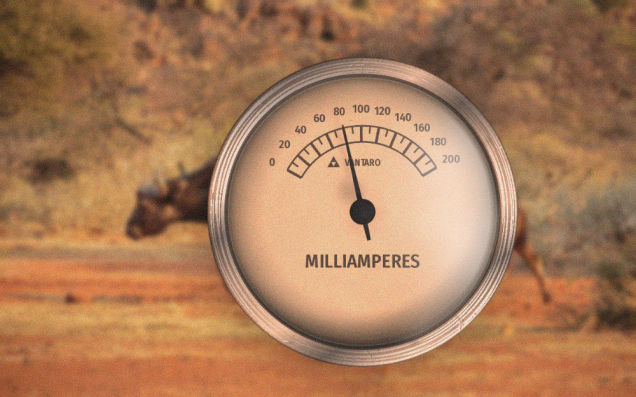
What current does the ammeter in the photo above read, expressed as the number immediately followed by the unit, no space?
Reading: 80mA
